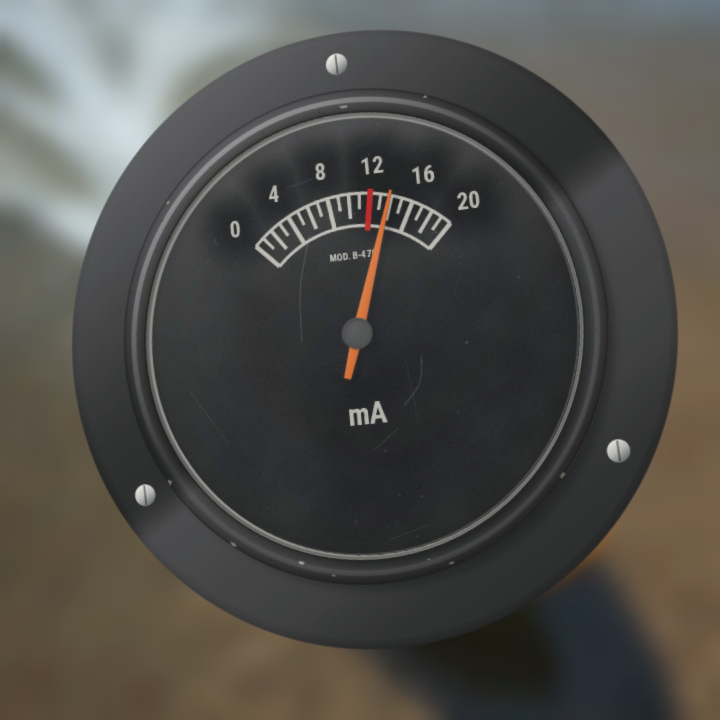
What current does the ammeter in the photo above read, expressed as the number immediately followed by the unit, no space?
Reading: 14mA
